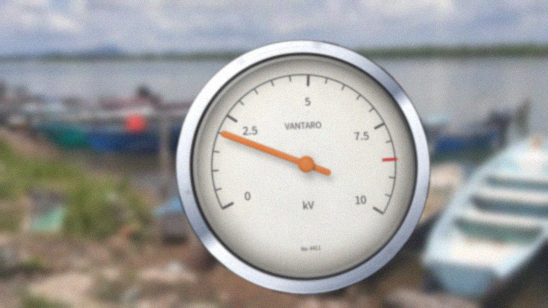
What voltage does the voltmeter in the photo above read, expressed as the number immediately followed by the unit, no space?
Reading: 2kV
